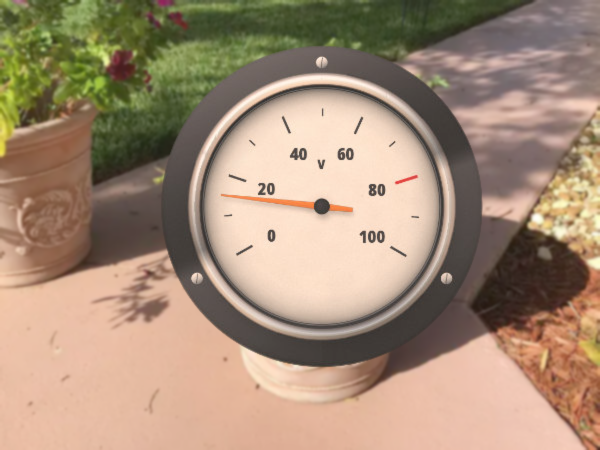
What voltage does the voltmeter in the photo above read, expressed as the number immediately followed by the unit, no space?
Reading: 15V
